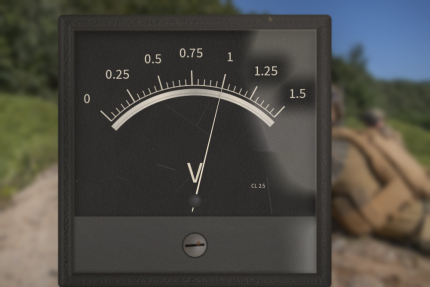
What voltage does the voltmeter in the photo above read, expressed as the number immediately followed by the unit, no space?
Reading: 1V
